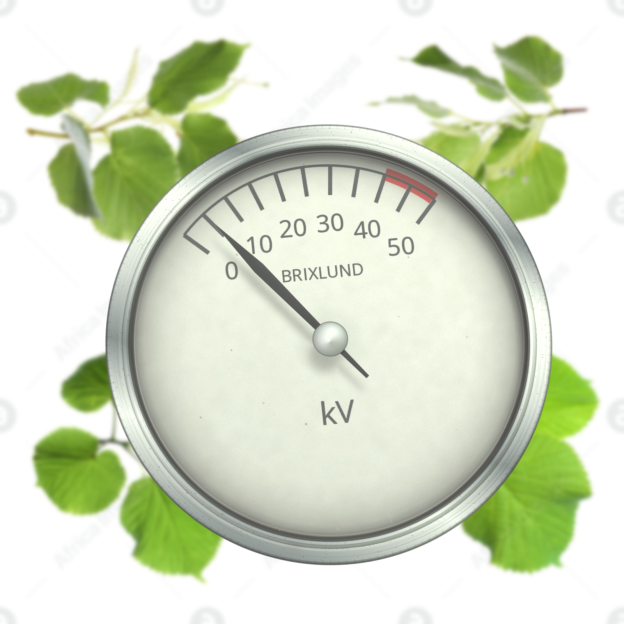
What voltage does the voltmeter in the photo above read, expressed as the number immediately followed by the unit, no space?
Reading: 5kV
